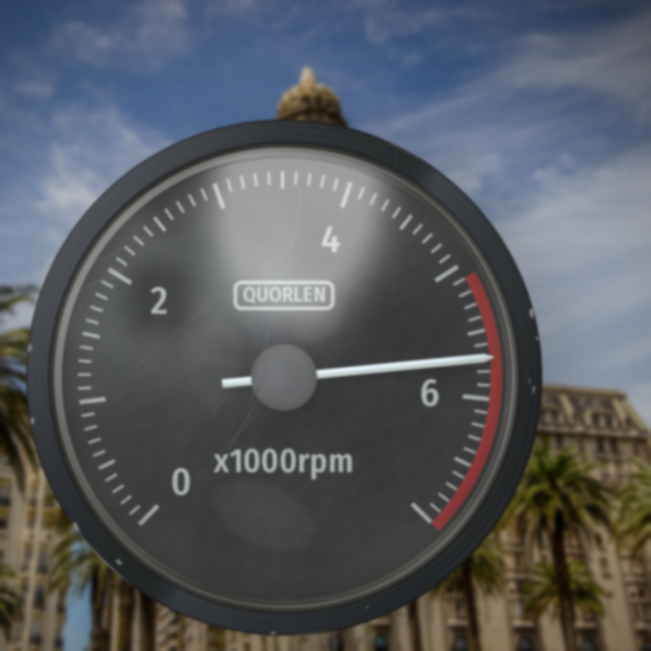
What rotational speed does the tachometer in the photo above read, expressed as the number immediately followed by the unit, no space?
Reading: 5700rpm
